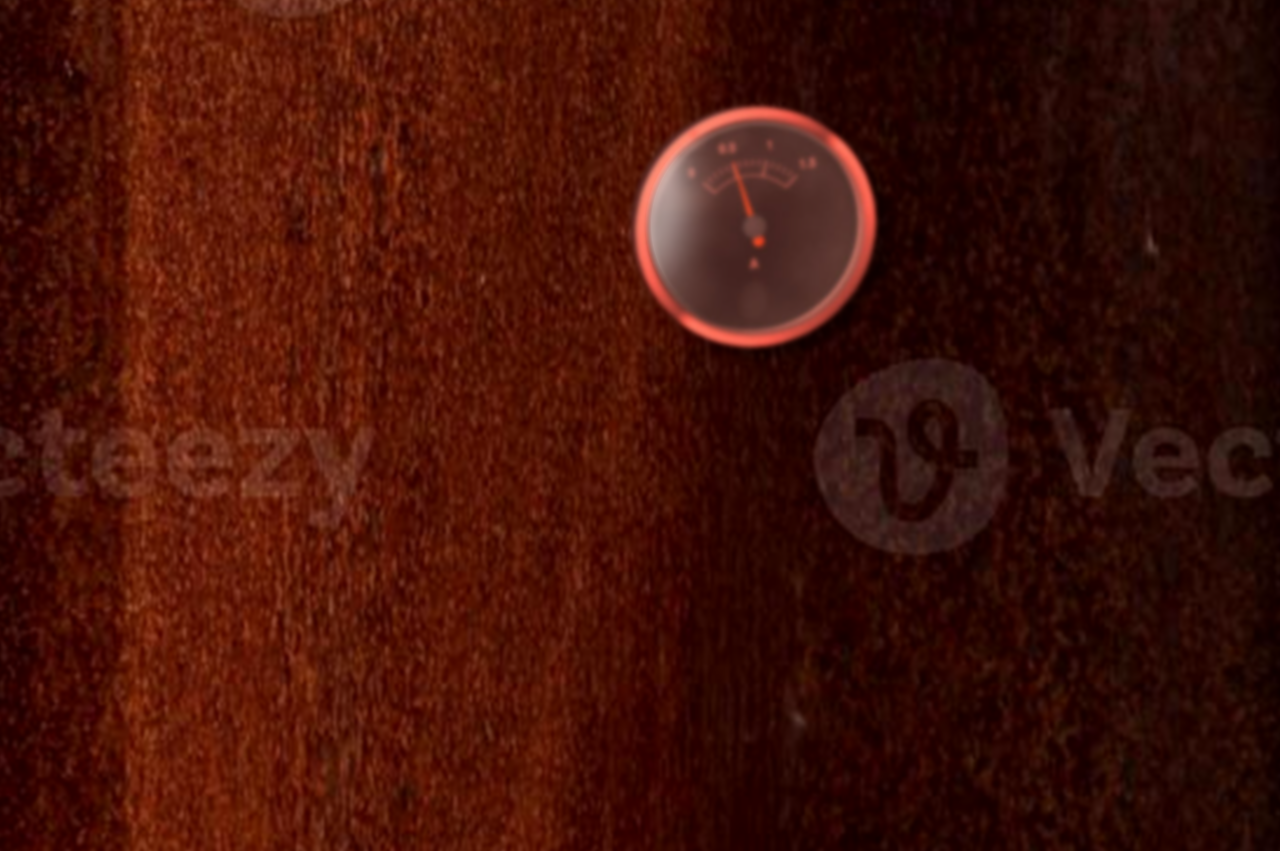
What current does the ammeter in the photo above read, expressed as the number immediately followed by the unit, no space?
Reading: 0.5A
